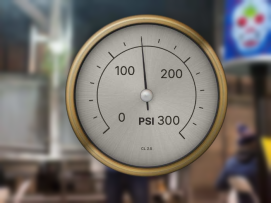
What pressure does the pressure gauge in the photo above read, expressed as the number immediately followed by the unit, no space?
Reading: 140psi
